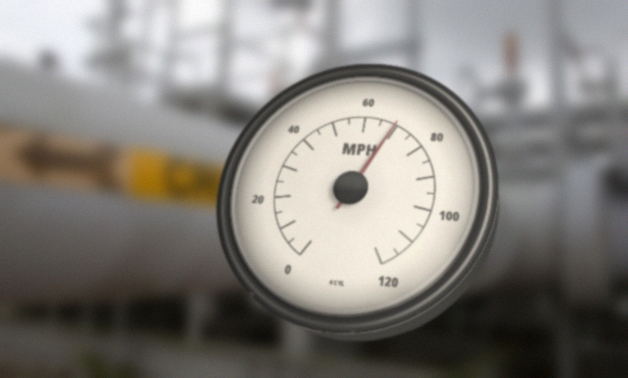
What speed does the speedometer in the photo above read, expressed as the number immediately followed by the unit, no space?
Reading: 70mph
